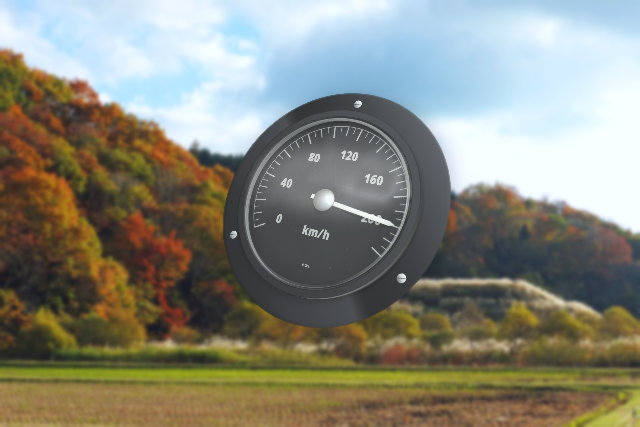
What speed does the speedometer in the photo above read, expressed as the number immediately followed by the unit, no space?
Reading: 200km/h
